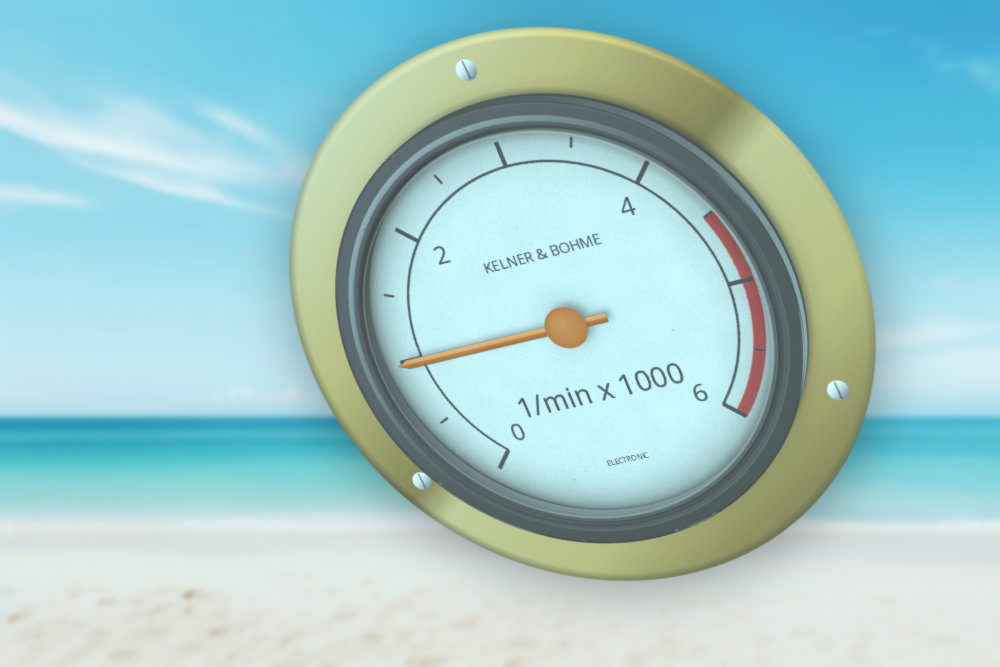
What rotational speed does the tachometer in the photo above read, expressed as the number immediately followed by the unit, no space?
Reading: 1000rpm
